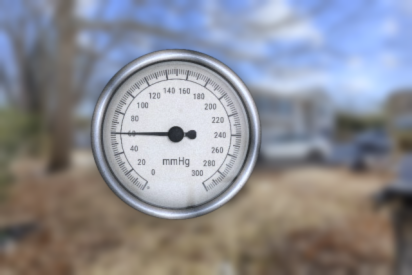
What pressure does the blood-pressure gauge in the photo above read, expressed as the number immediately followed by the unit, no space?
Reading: 60mmHg
